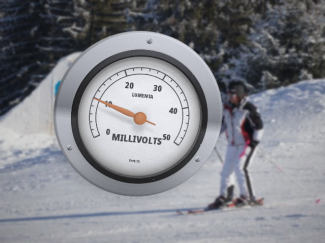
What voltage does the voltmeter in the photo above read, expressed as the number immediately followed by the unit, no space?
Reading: 10mV
